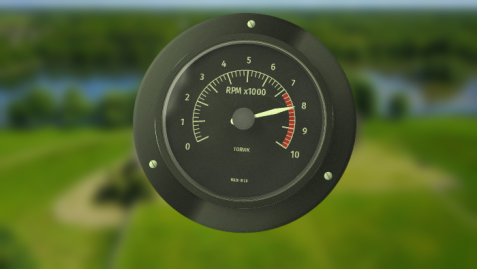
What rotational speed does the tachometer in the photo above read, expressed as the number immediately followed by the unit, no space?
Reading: 8000rpm
